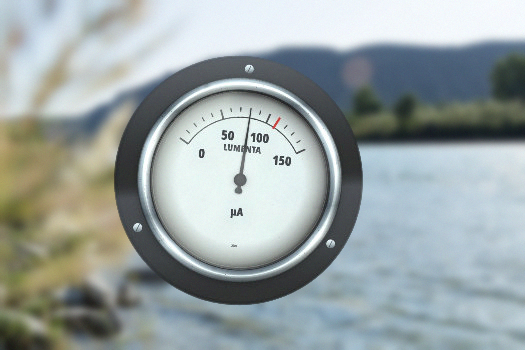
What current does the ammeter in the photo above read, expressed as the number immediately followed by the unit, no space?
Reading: 80µA
